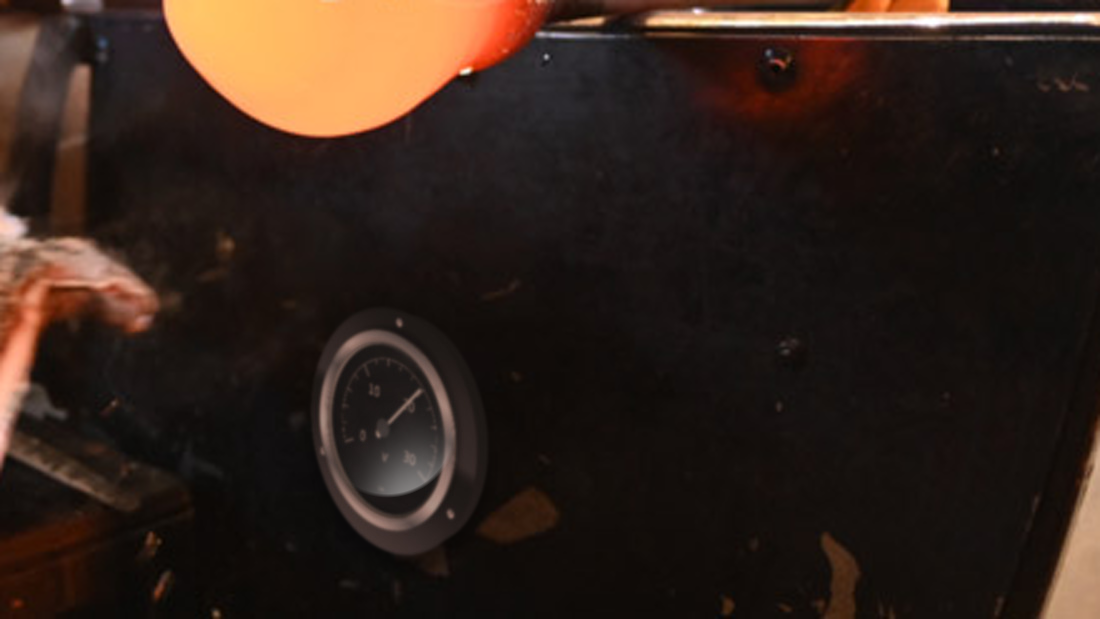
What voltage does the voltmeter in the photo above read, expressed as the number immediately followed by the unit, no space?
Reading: 20V
